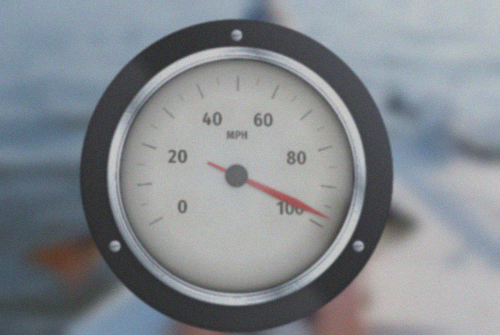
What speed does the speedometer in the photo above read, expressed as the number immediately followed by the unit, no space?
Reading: 97.5mph
